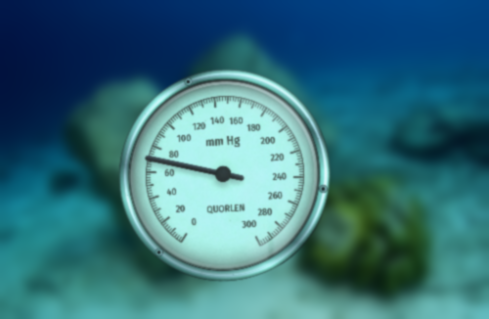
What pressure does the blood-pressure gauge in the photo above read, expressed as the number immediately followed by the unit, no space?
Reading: 70mmHg
